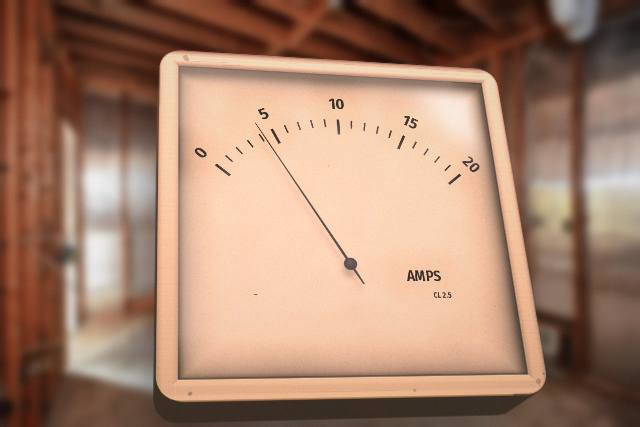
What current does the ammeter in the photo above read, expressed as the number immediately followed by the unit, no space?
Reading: 4A
